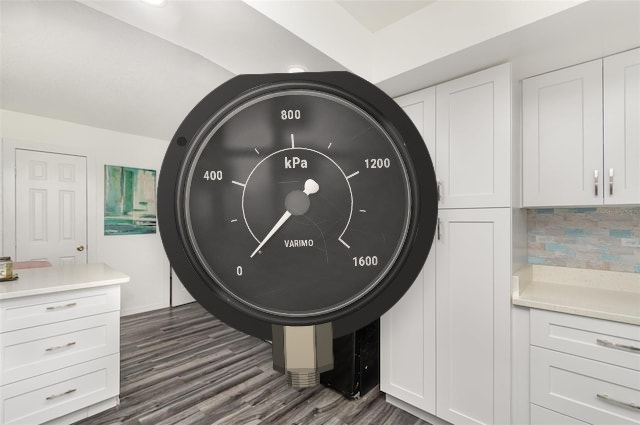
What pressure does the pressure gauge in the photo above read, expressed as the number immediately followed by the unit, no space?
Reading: 0kPa
